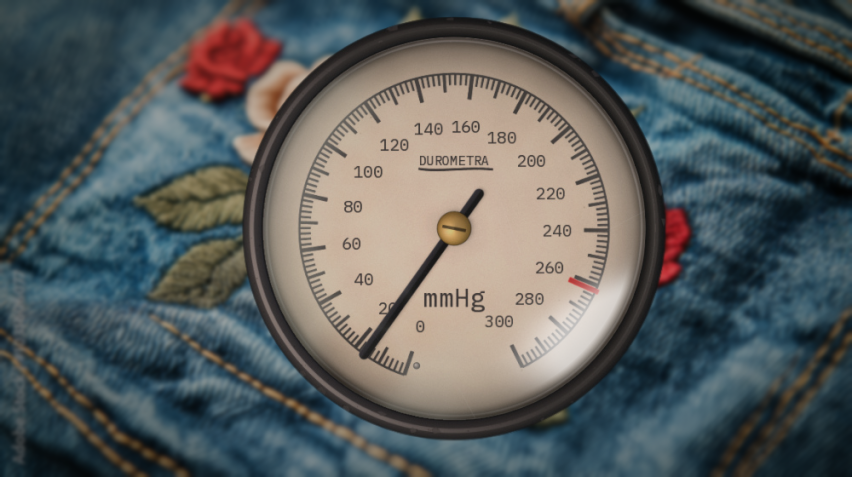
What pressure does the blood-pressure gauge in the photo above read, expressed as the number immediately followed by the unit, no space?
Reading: 16mmHg
